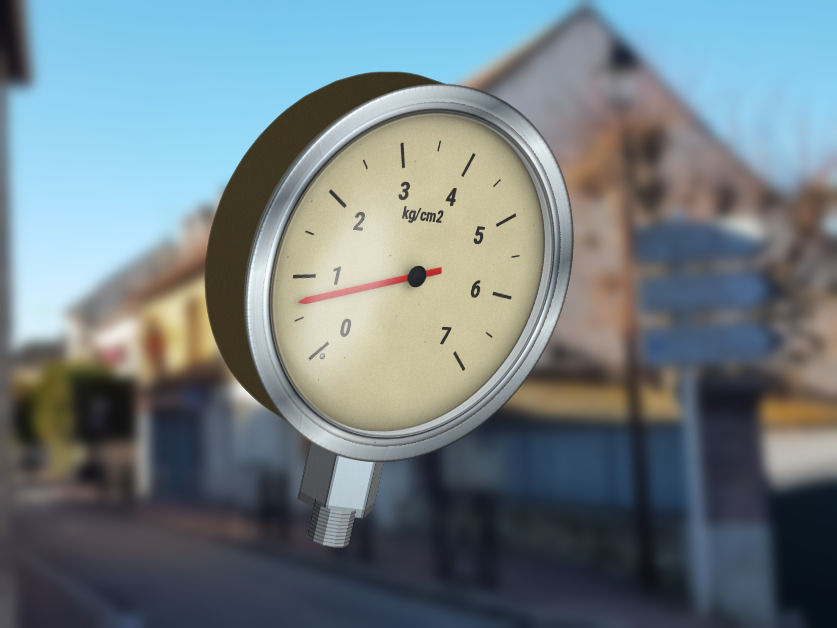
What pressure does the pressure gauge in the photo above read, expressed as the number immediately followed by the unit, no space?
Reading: 0.75kg/cm²
